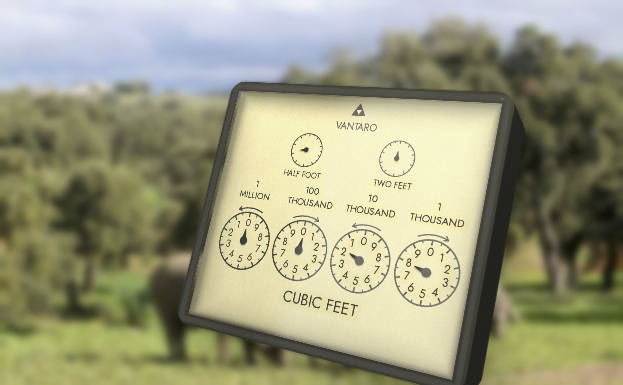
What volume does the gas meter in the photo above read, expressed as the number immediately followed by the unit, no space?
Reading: 1800ft³
